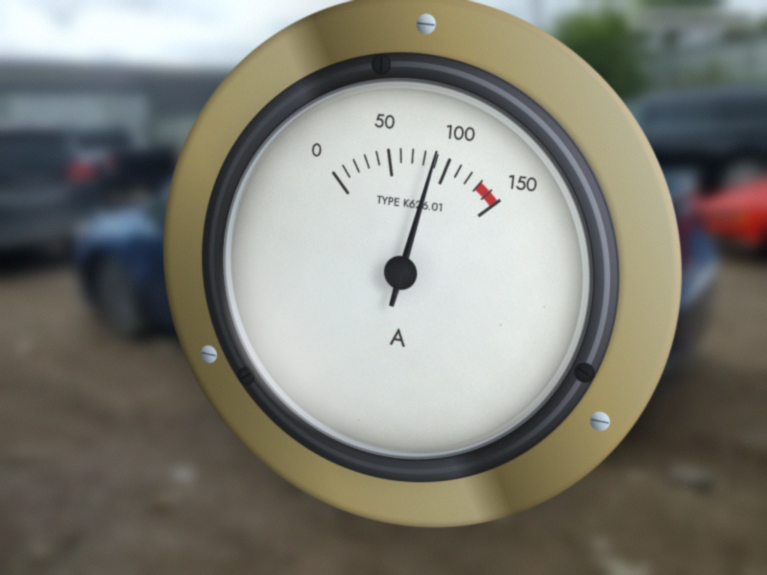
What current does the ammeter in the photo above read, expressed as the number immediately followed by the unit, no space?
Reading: 90A
